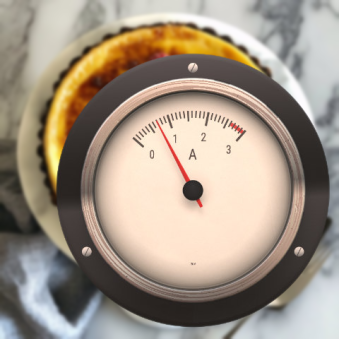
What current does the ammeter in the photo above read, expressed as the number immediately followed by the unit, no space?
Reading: 0.7A
